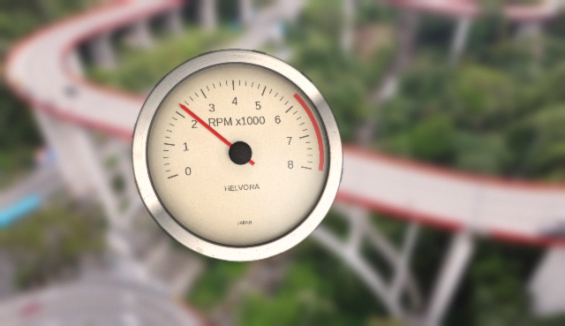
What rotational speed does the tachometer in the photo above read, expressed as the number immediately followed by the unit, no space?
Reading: 2200rpm
